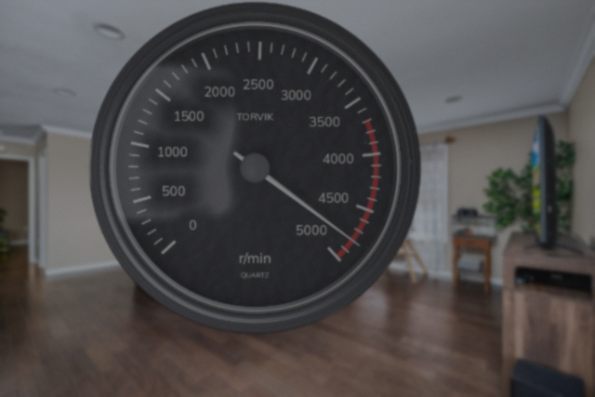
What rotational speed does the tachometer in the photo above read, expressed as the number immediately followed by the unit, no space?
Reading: 4800rpm
